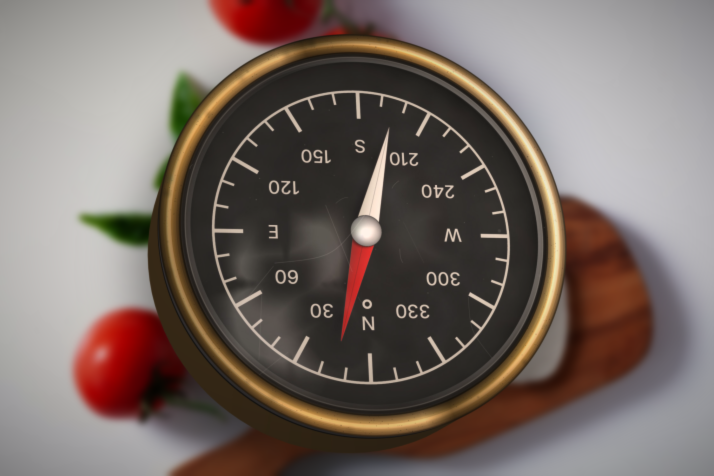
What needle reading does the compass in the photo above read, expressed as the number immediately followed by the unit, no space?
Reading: 15°
